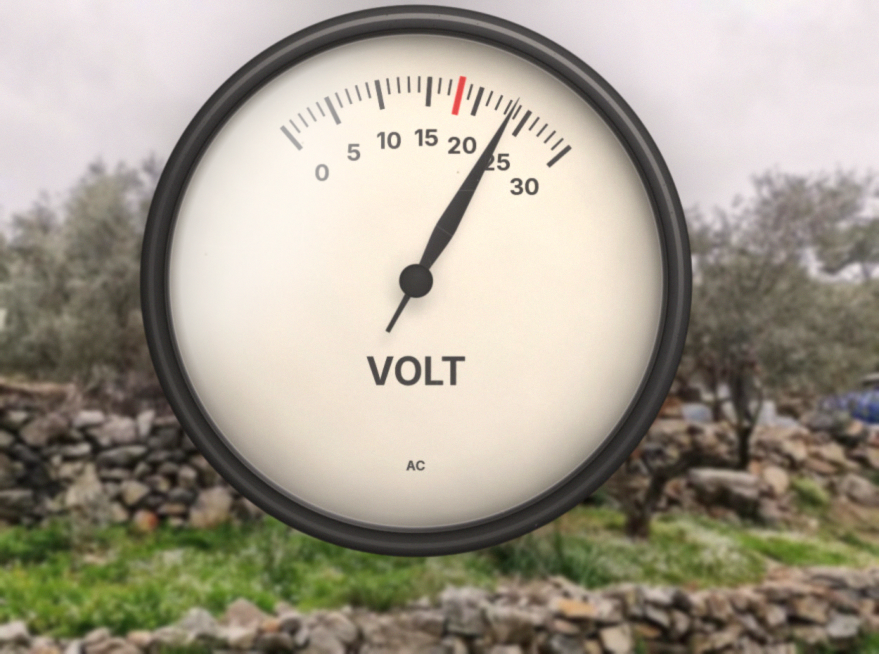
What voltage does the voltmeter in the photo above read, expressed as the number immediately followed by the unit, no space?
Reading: 23.5V
